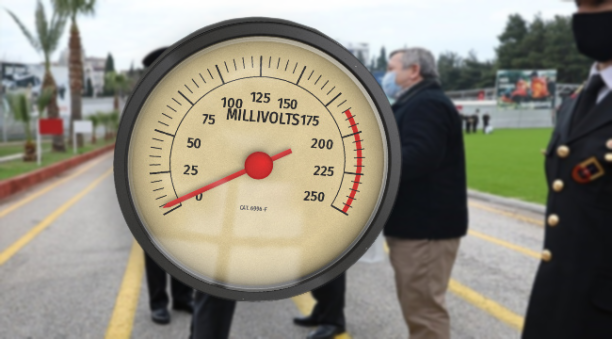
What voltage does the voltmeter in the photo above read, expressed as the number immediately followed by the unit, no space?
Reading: 5mV
